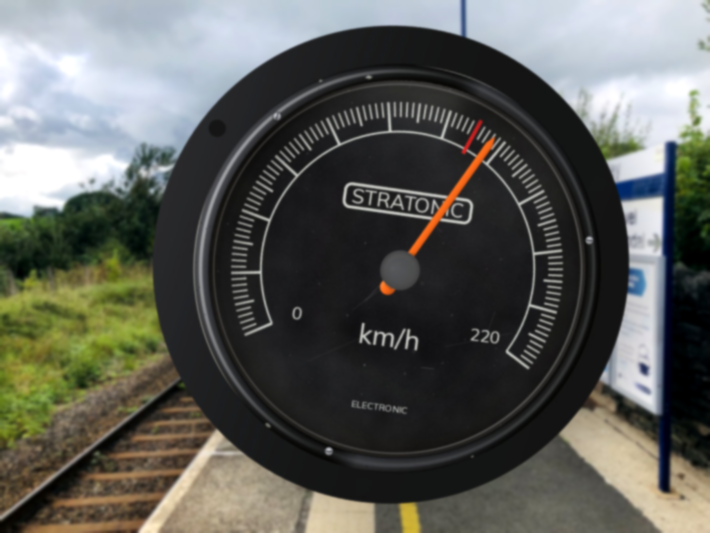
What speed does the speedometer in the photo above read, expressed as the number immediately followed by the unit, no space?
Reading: 136km/h
